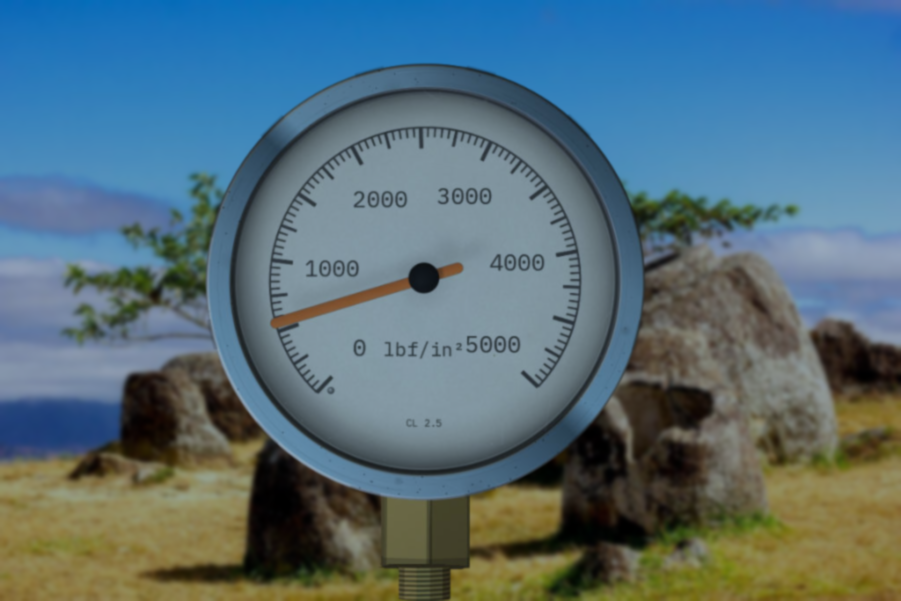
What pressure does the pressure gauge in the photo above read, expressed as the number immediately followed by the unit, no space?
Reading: 550psi
